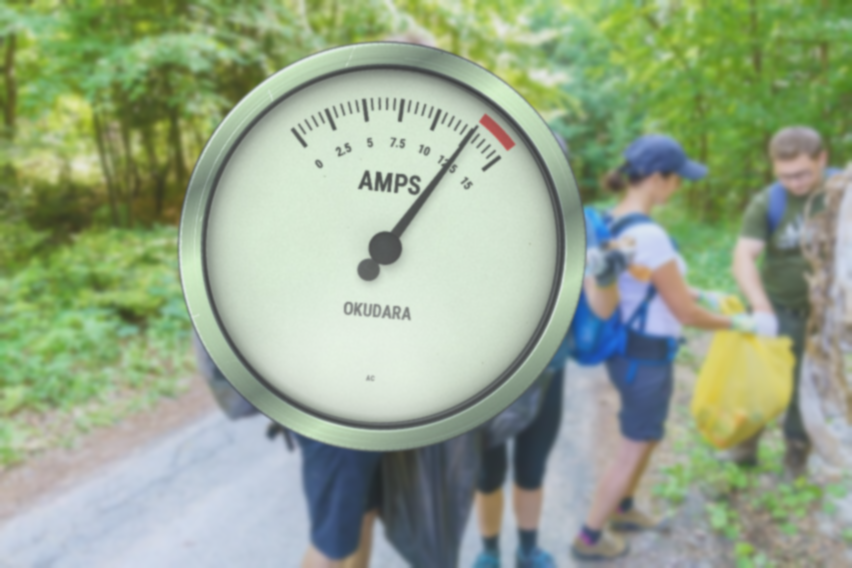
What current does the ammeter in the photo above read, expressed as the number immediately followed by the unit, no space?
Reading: 12.5A
